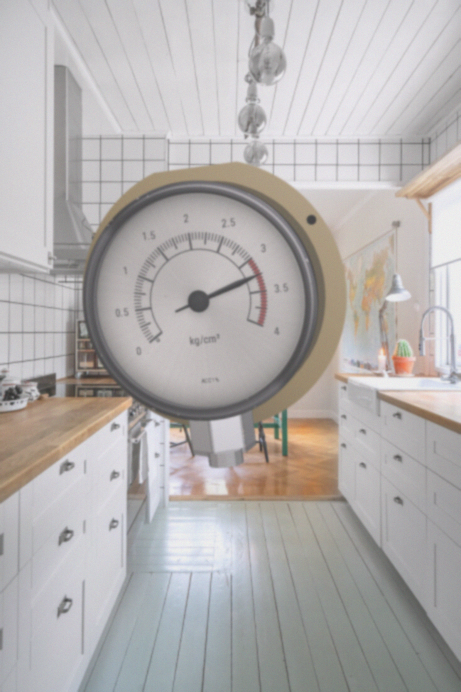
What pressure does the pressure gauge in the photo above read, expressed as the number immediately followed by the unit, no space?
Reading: 3.25kg/cm²
